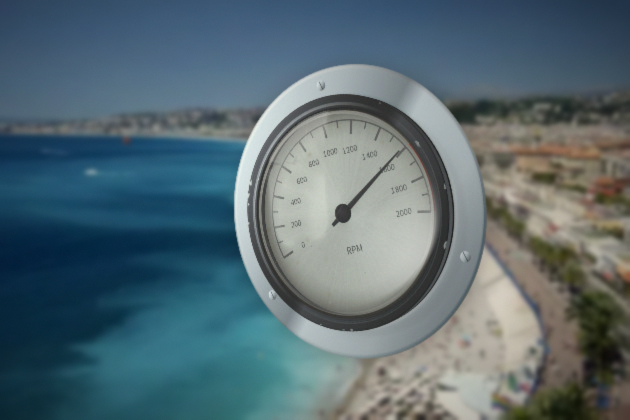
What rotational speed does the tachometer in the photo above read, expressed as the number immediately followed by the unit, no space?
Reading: 1600rpm
